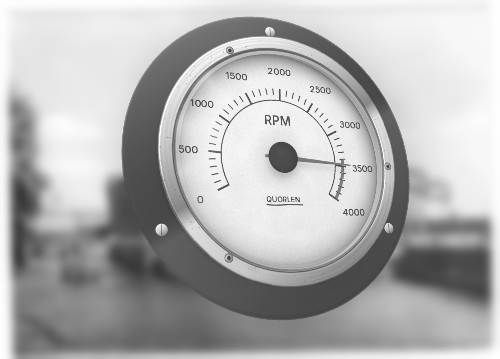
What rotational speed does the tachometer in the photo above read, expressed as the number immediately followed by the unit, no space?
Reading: 3500rpm
